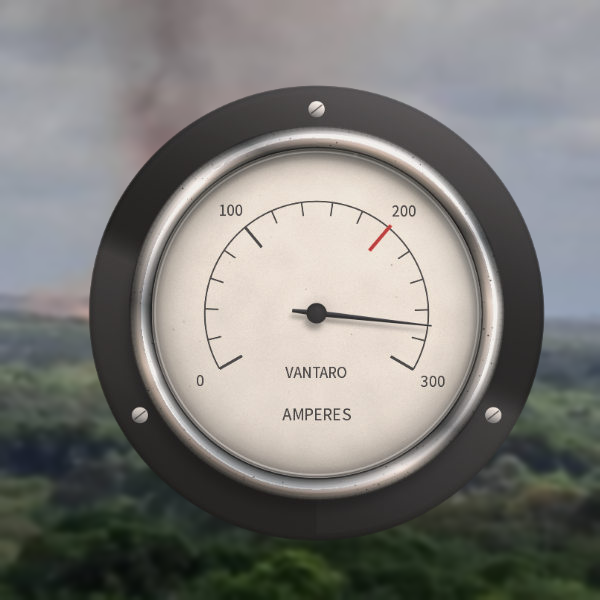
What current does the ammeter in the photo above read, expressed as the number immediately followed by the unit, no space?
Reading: 270A
